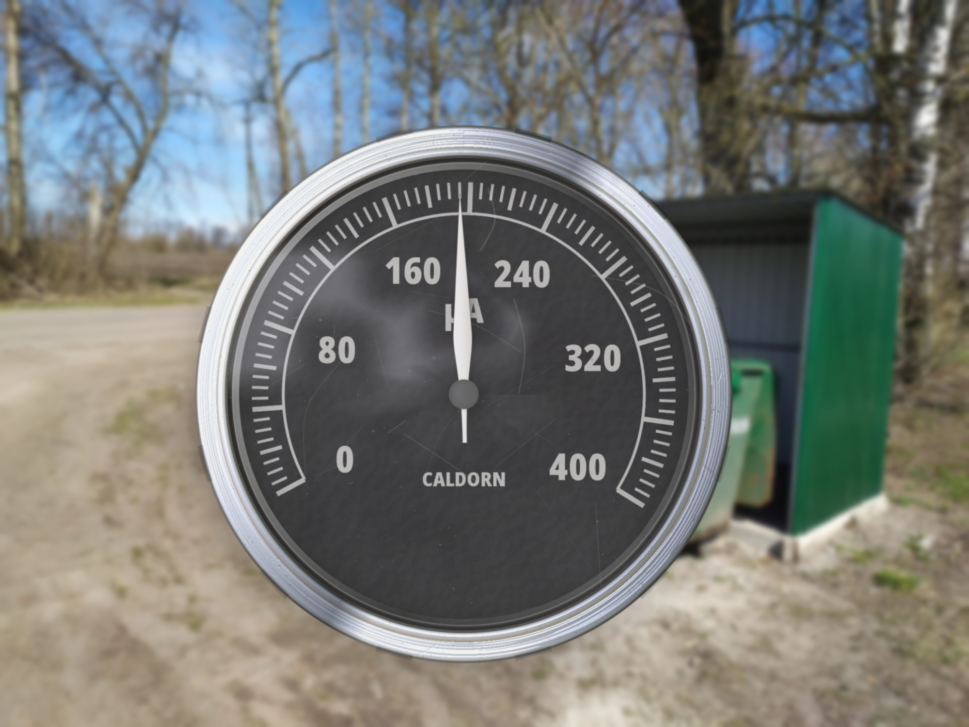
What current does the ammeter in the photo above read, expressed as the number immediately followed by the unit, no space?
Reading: 195µA
